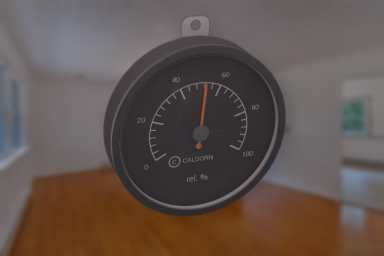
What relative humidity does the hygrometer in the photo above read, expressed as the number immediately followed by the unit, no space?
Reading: 52%
